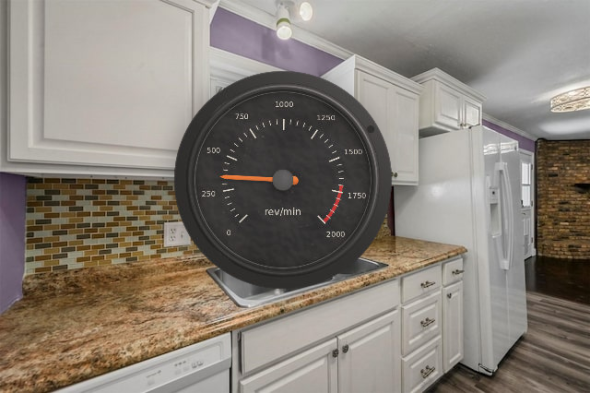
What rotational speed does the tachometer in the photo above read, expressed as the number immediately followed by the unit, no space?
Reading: 350rpm
